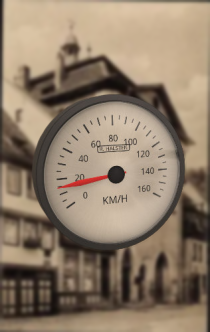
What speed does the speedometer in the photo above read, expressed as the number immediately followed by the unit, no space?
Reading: 15km/h
